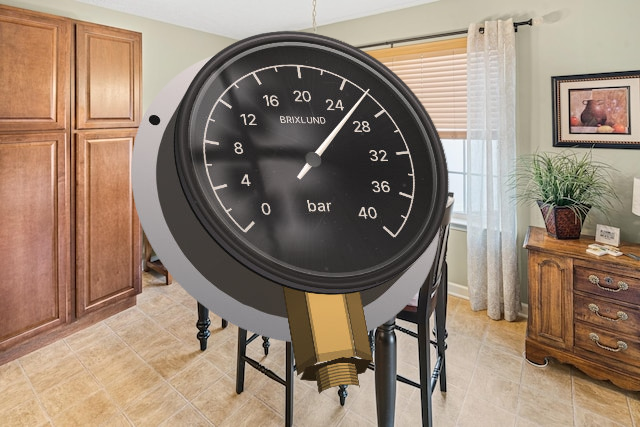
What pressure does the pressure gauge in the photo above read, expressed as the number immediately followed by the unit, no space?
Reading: 26bar
